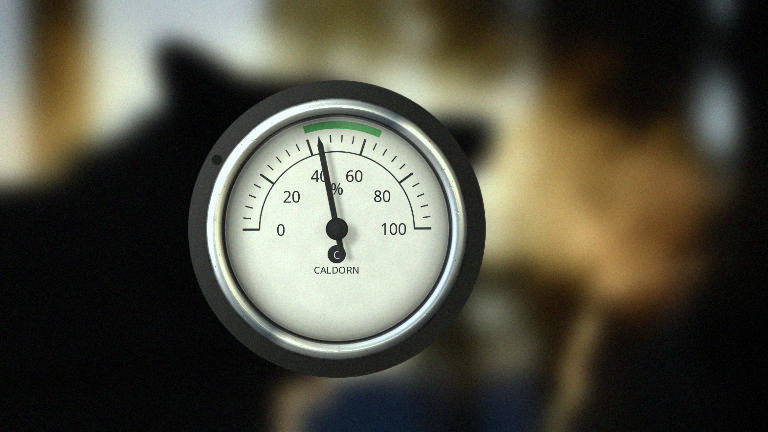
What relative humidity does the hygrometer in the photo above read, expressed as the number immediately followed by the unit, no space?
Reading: 44%
